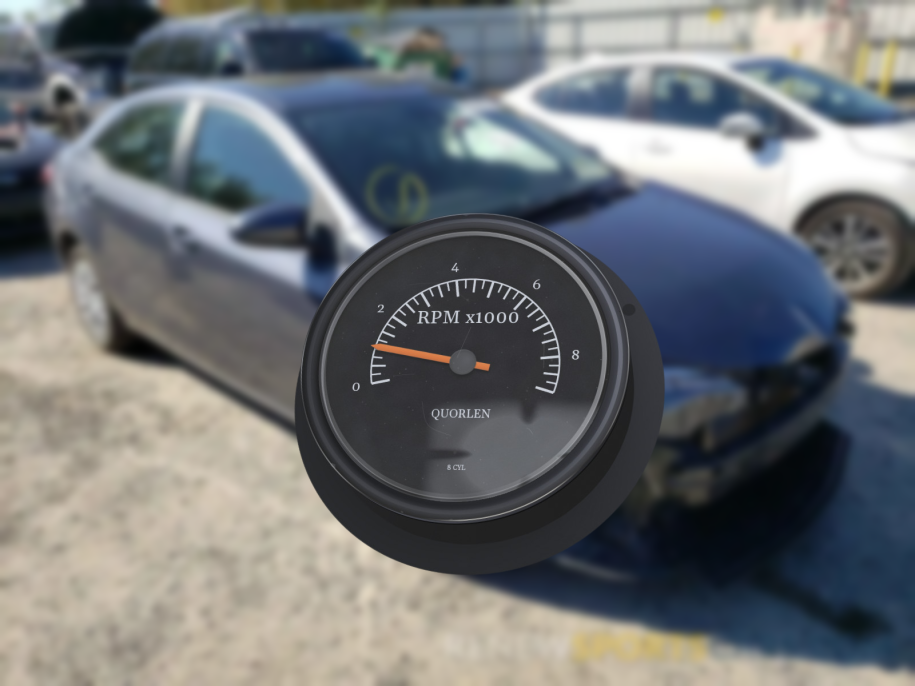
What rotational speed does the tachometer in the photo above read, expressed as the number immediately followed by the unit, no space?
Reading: 1000rpm
